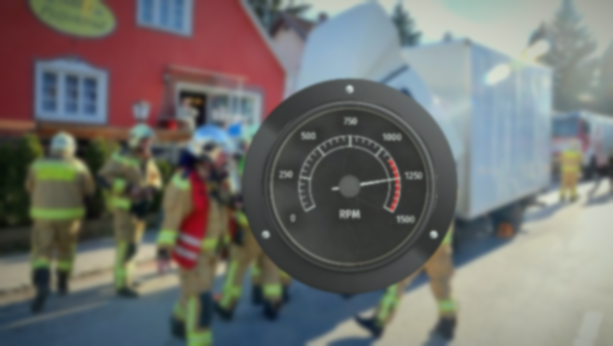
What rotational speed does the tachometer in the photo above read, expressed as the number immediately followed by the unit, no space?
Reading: 1250rpm
